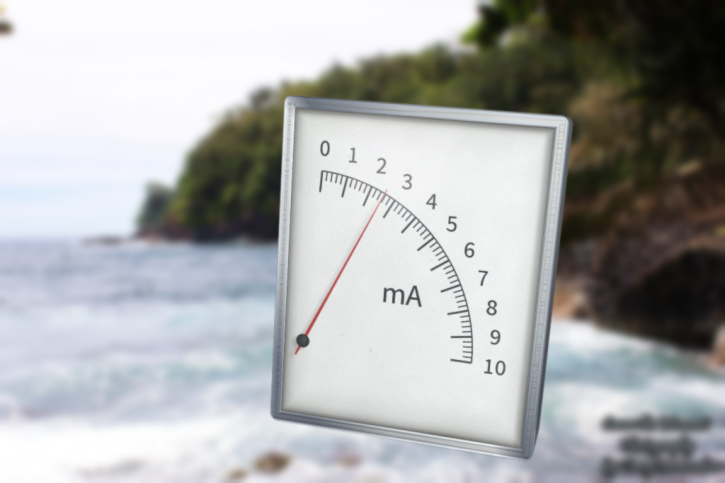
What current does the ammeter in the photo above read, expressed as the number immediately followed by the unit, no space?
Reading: 2.6mA
